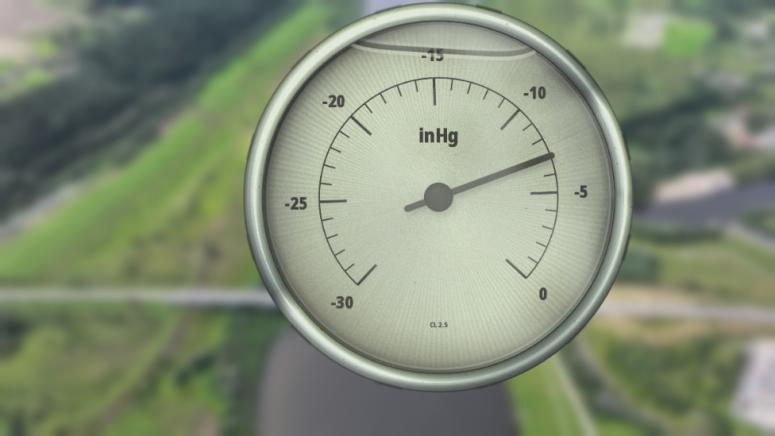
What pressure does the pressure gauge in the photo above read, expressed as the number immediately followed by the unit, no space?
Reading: -7inHg
